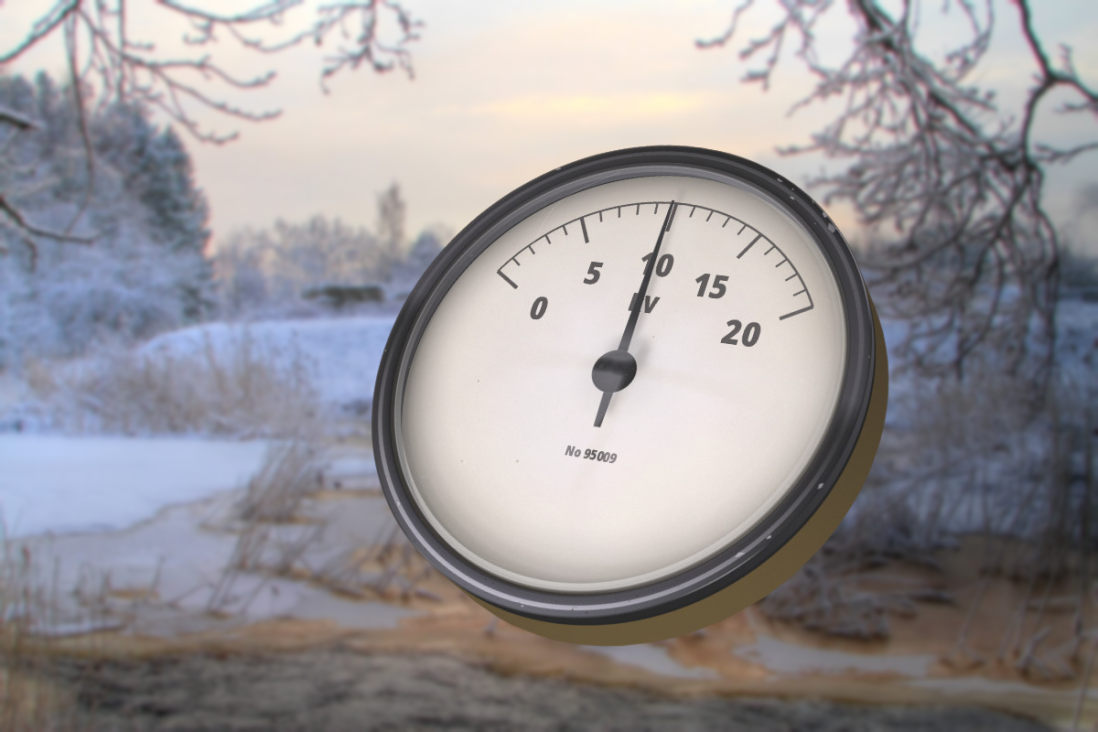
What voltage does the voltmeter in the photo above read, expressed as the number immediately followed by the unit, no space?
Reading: 10kV
